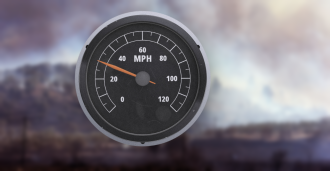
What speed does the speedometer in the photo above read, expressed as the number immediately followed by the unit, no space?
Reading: 30mph
